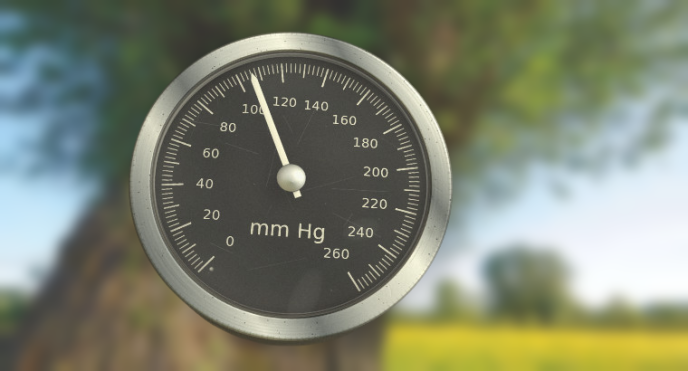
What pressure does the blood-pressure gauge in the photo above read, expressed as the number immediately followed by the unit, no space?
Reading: 106mmHg
